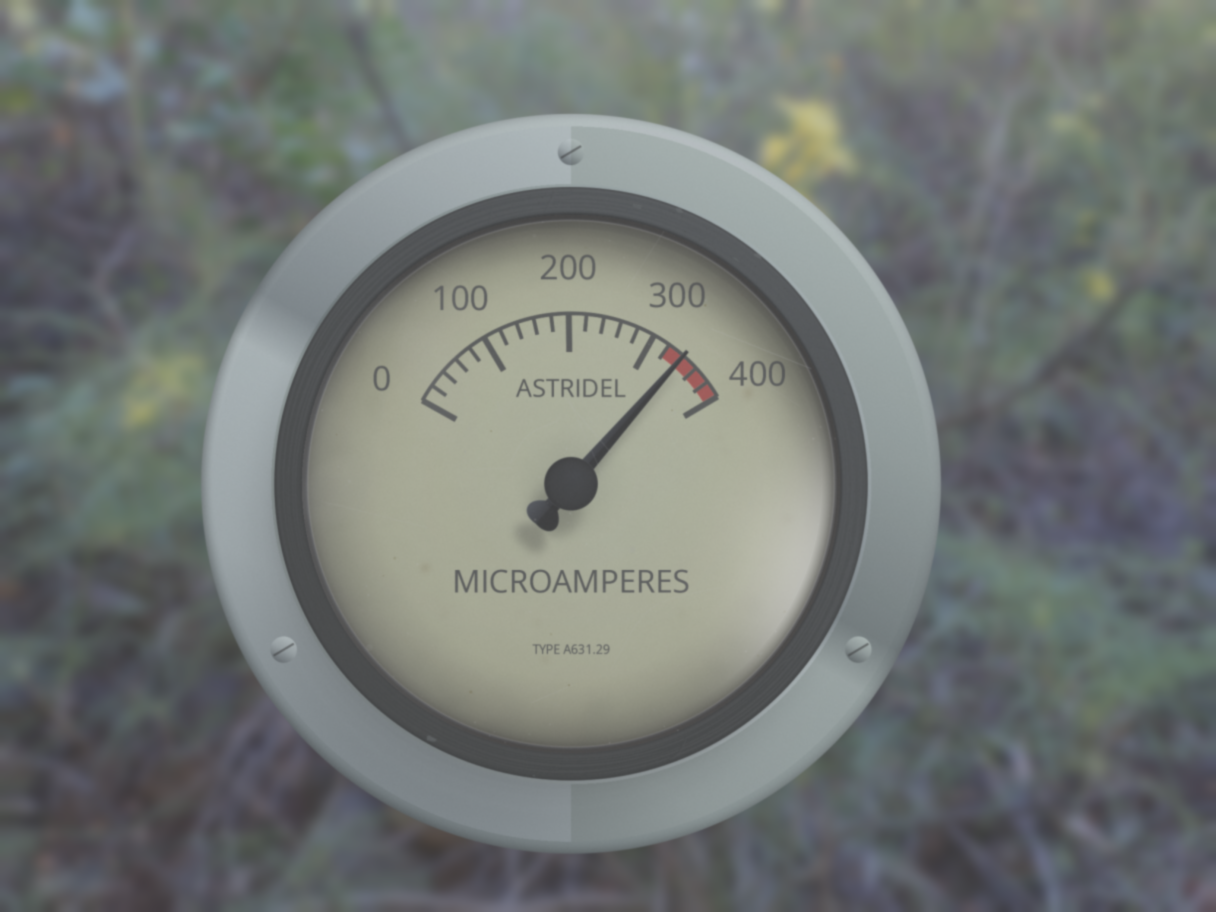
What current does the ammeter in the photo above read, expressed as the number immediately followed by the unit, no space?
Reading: 340µA
